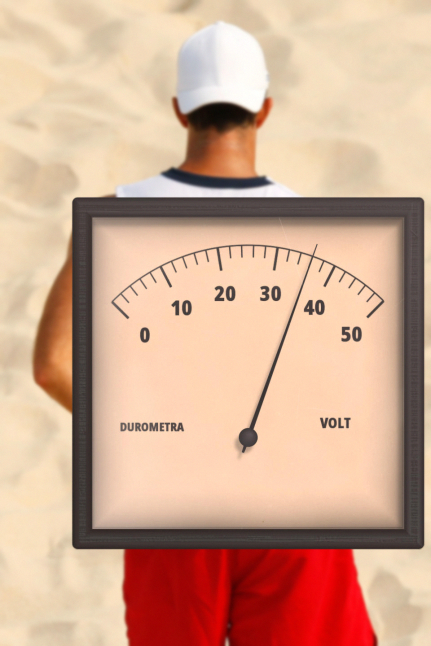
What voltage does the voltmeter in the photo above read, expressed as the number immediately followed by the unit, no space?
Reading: 36V
